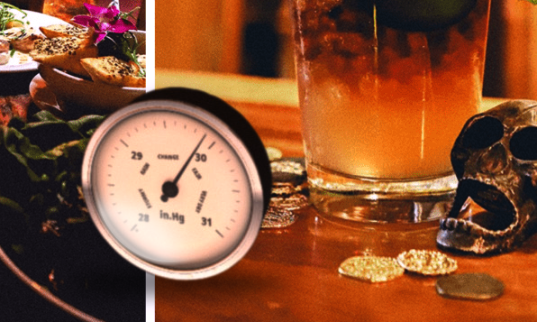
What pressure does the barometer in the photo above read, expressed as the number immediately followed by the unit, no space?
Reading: 29.9inHg
